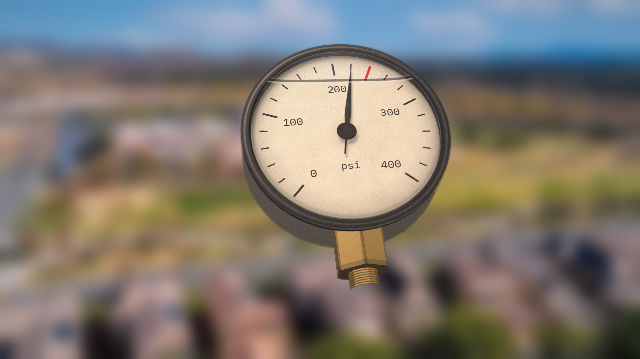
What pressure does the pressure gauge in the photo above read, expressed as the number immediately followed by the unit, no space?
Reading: 220psi
